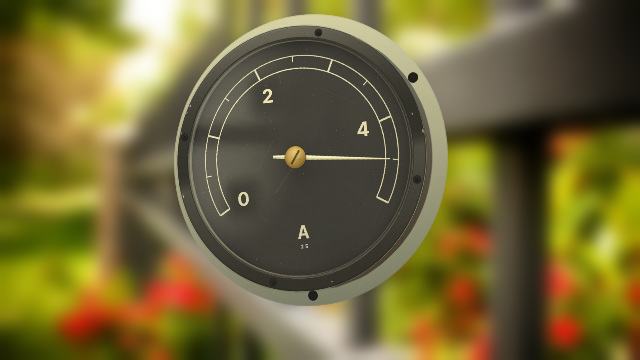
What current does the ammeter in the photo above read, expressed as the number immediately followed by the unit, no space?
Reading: 4.5A
